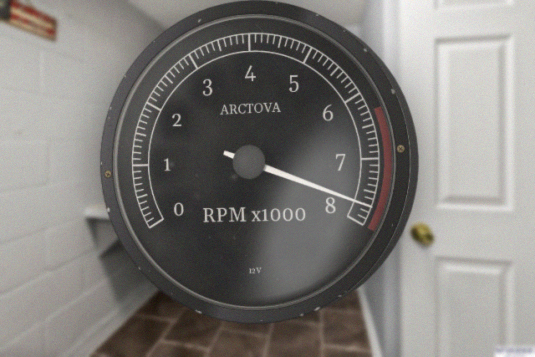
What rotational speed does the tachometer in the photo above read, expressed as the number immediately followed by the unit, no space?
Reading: 7700rpm
